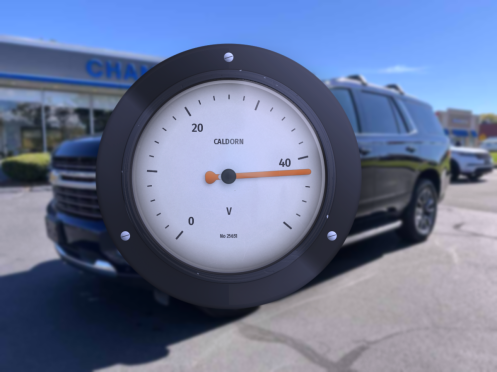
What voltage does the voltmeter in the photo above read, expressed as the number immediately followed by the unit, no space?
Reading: 42V
